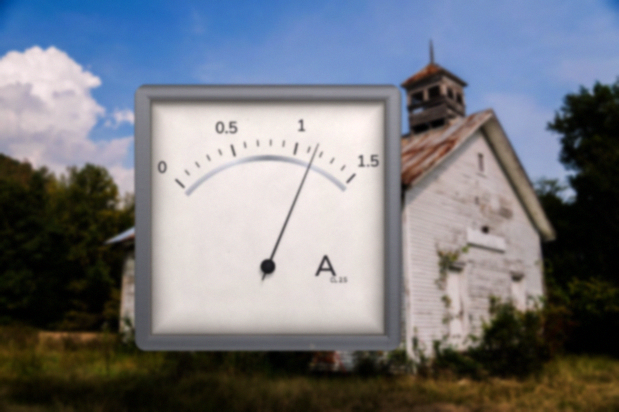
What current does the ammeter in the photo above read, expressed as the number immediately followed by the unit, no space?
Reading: 1.15A
